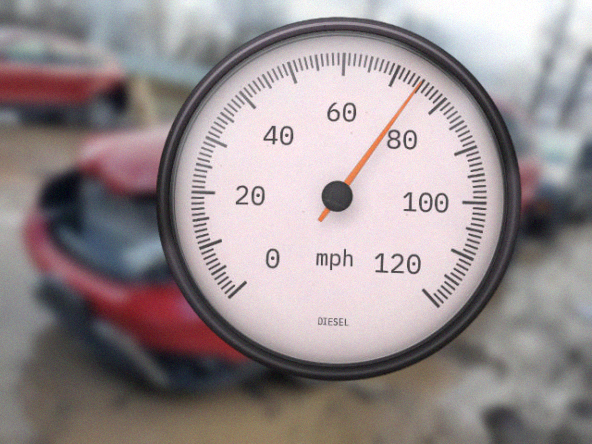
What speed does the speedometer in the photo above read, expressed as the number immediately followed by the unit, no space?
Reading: 75mph
